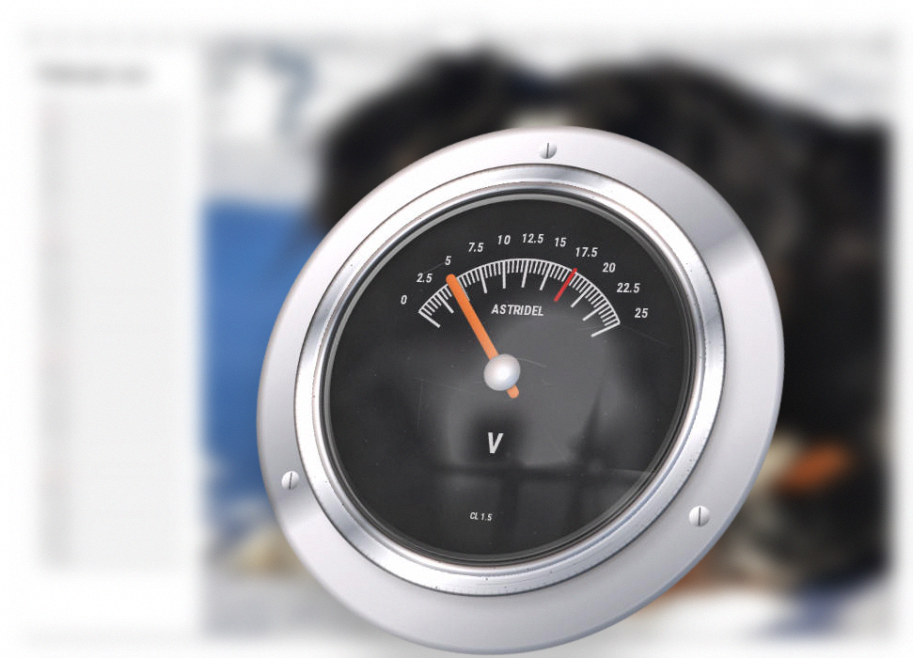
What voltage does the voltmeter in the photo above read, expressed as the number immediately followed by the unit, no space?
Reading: 4.5V
